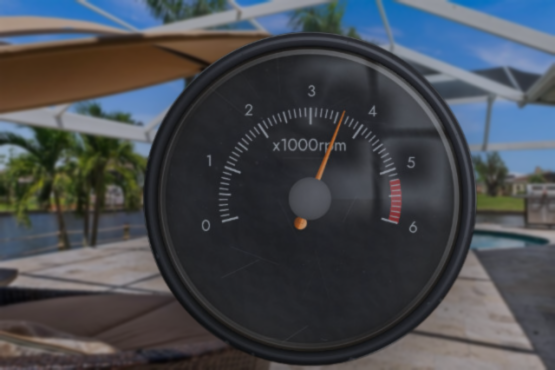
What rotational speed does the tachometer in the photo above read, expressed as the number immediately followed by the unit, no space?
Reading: 3600rpm
